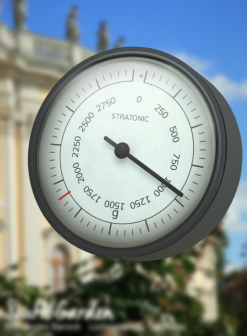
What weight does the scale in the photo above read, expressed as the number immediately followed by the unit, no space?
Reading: 950g
